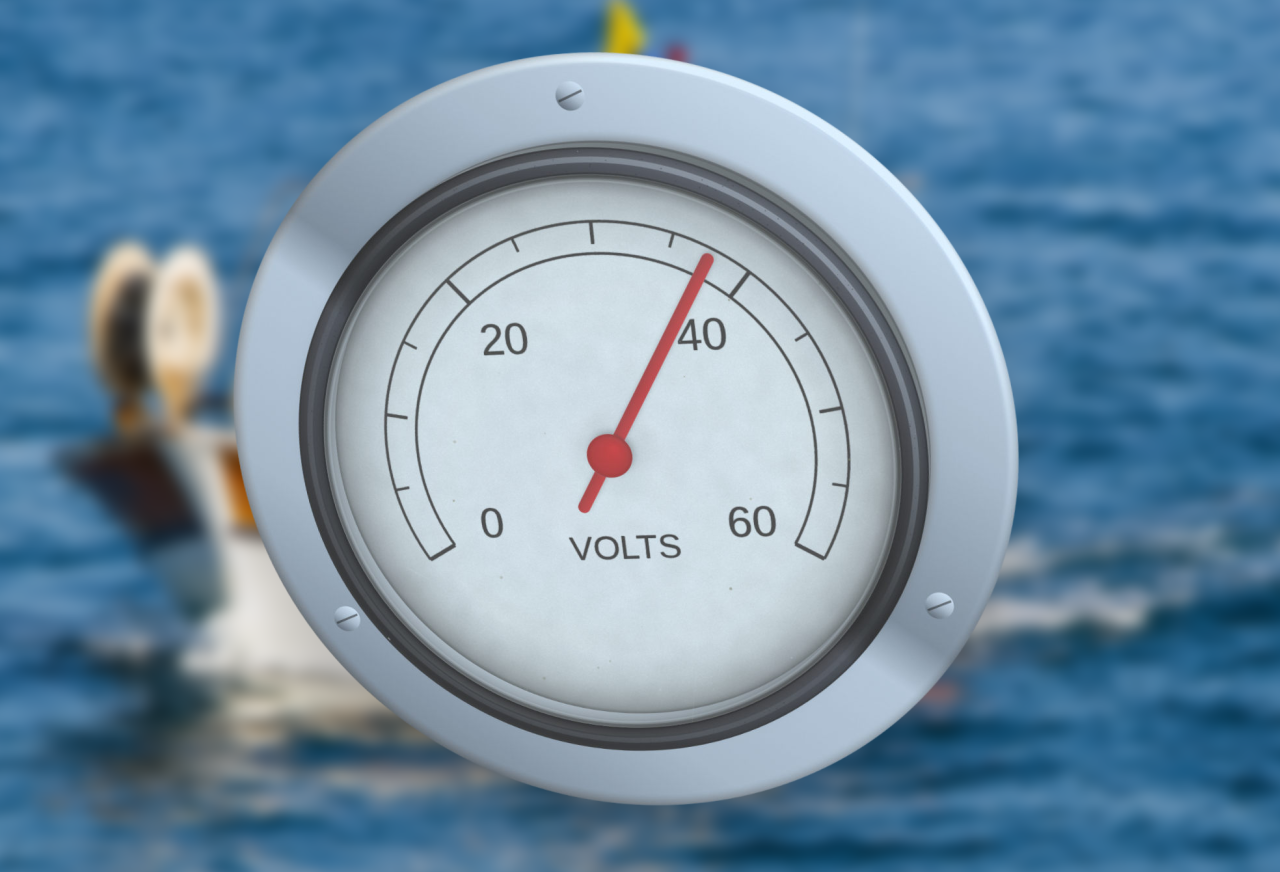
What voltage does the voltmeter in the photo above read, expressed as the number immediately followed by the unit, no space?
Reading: 37.5V
